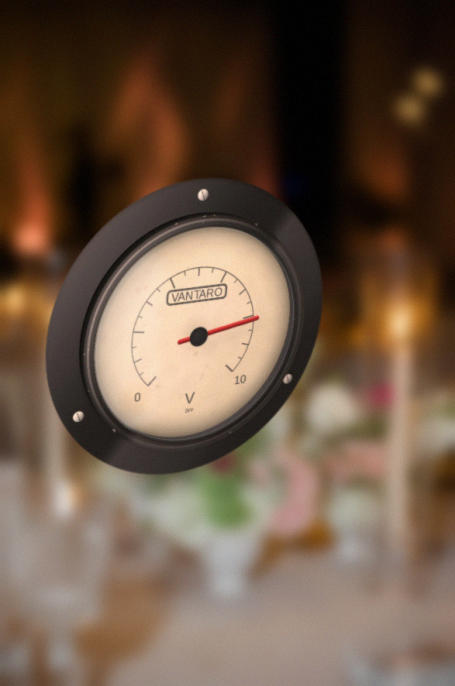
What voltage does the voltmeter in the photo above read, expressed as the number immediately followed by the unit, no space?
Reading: 8V
